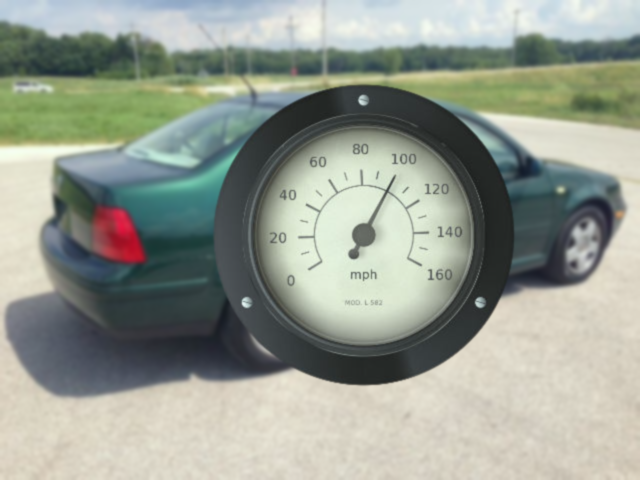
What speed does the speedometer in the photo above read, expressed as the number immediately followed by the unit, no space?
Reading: 100mph
